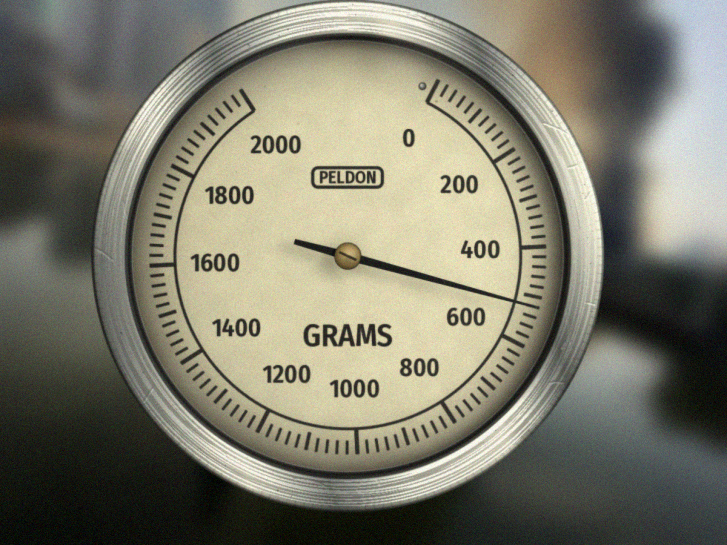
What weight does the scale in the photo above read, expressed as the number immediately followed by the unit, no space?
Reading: 520g
